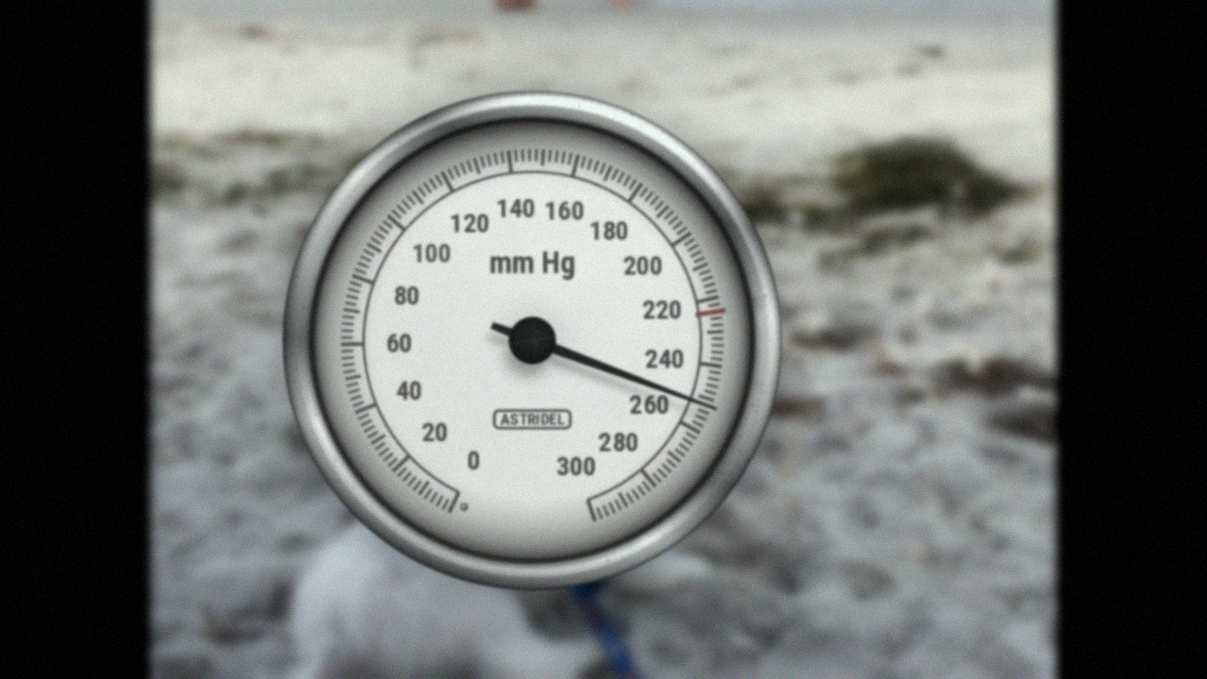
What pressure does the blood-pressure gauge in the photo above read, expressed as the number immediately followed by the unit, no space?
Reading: 252mmHg
